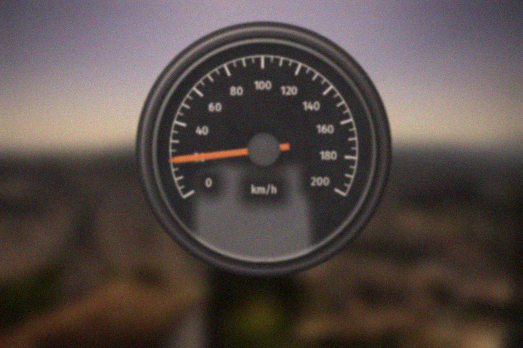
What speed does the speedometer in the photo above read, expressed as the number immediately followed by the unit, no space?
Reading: 20km/h
